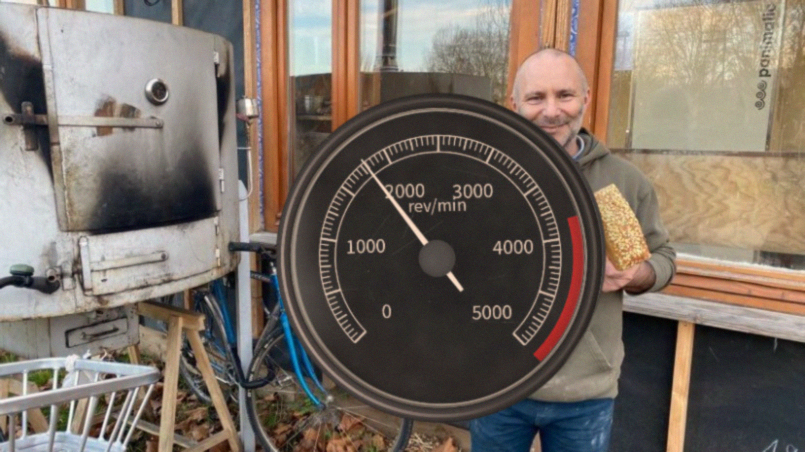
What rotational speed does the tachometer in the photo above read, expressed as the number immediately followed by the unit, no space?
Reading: 1800rpm
